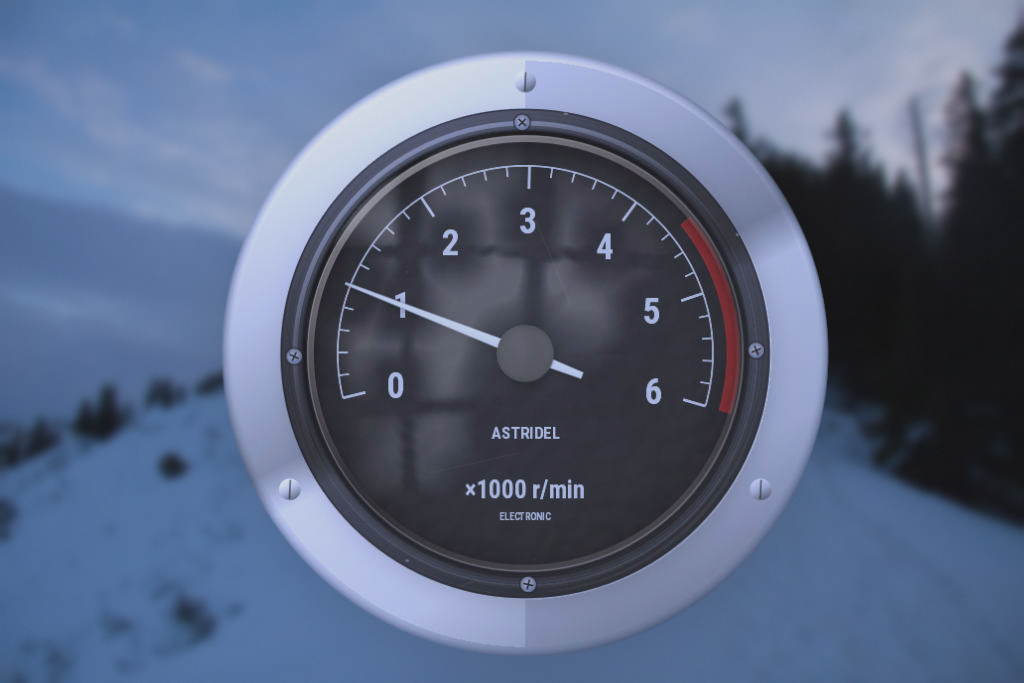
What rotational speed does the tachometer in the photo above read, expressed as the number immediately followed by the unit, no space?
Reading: 1000rpm
